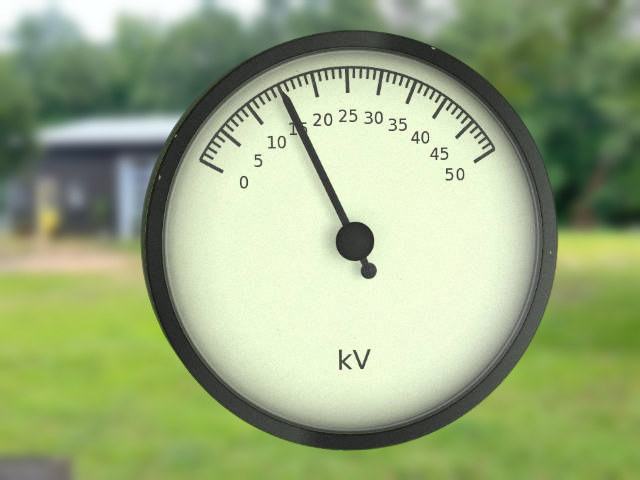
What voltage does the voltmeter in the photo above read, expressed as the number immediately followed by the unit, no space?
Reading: 15kV
